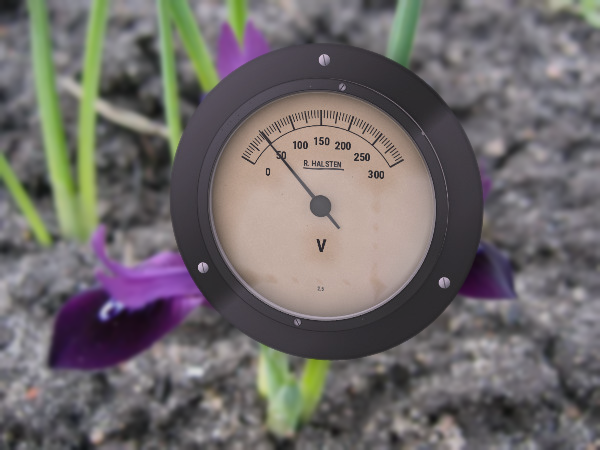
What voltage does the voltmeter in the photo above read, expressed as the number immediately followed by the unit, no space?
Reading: 50V
